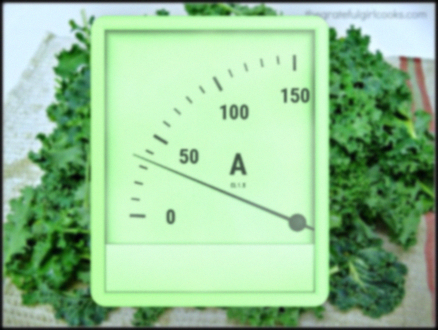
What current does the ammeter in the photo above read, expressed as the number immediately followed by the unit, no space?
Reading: 35A
